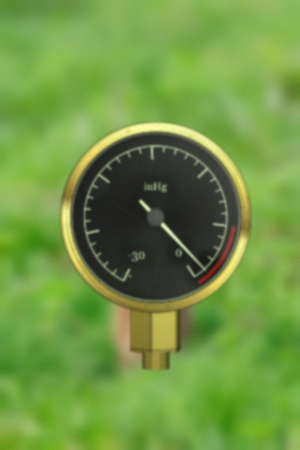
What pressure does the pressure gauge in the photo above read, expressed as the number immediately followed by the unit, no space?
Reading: -1inHg
